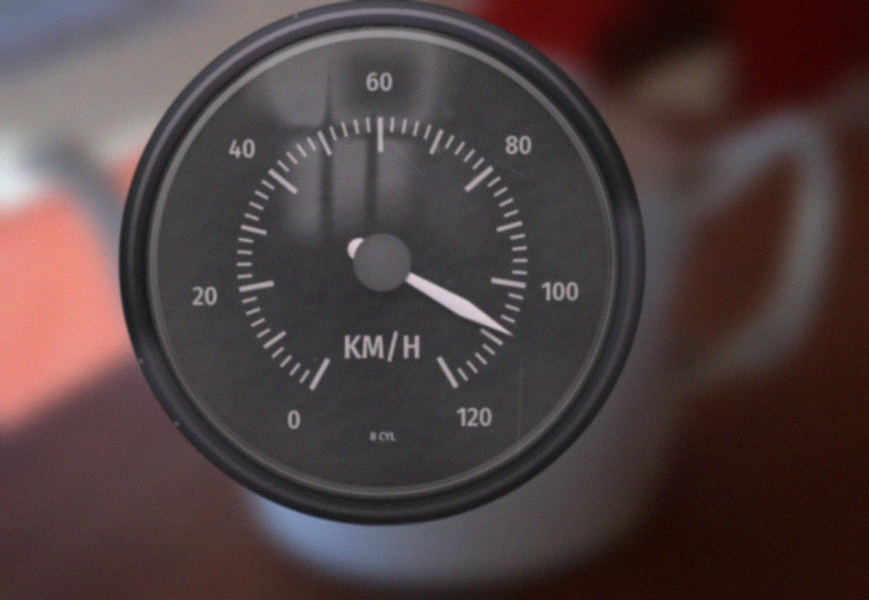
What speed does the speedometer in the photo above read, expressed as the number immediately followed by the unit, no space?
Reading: 108km/h
